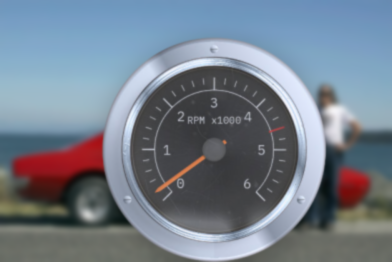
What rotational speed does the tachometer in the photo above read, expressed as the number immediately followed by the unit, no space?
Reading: 200rpm
